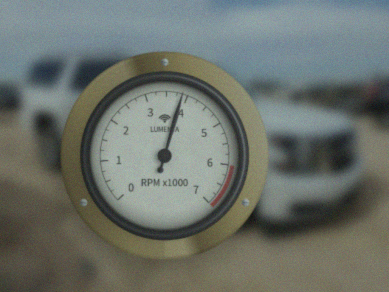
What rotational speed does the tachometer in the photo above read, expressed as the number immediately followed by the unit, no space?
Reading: 3875rpm
